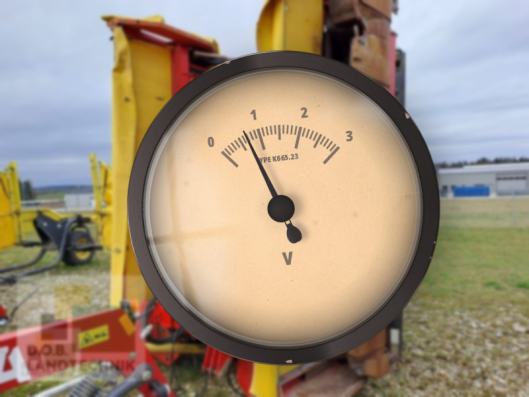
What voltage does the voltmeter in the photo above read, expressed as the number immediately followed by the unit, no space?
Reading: 0.7V
